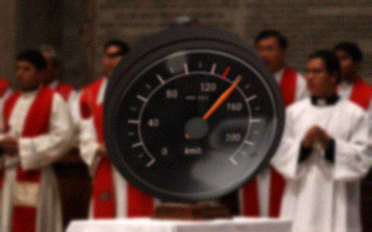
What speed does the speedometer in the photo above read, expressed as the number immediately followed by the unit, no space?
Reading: 140km/h
